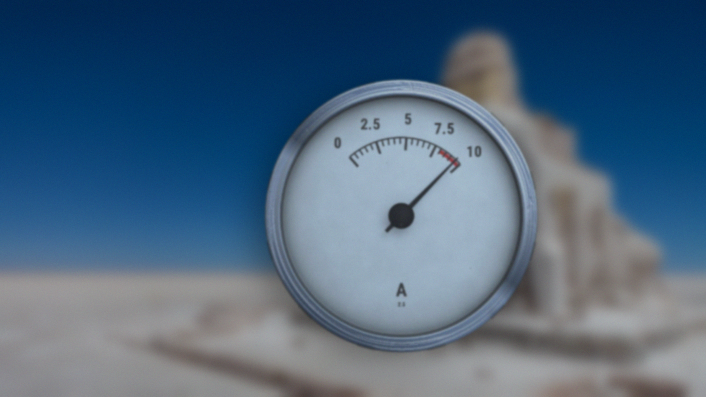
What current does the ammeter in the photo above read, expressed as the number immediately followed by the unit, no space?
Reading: 9.5A
